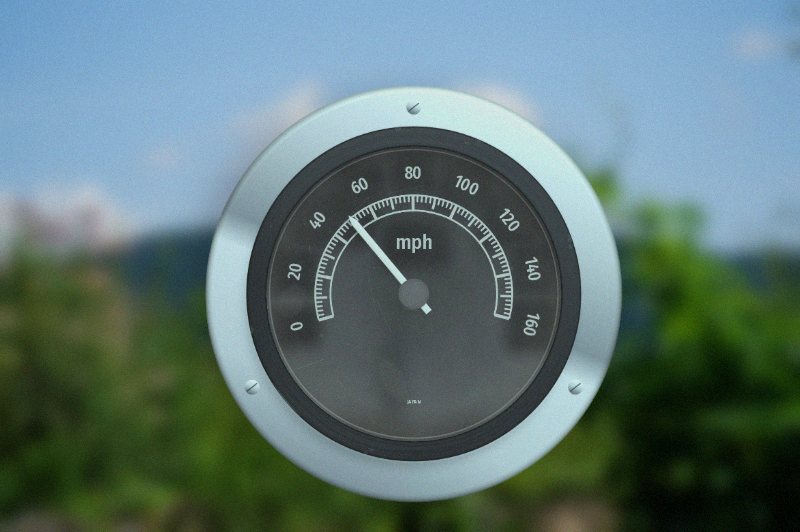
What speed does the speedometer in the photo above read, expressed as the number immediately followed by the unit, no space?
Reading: 50mph
